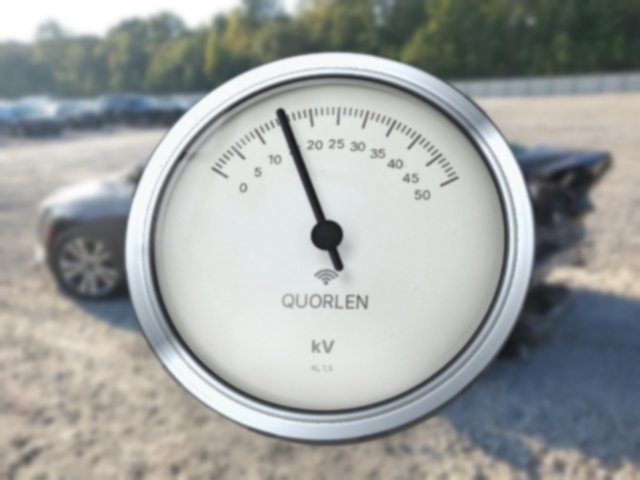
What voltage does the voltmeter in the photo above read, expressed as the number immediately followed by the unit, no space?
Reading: 15kV
